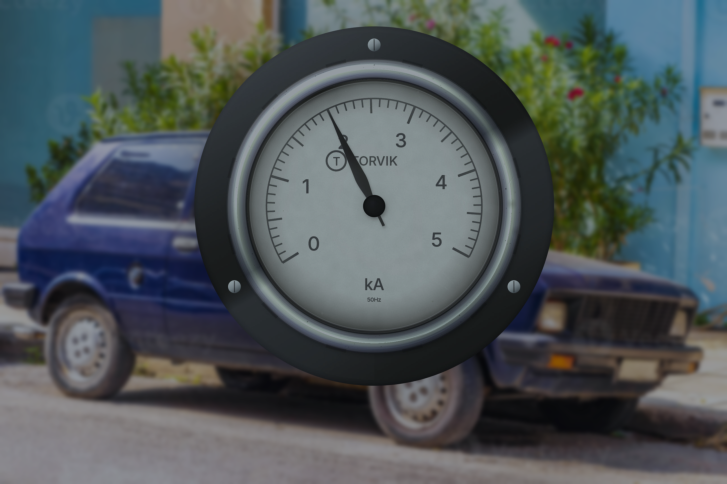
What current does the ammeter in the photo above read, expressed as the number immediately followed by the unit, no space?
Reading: 2kA
